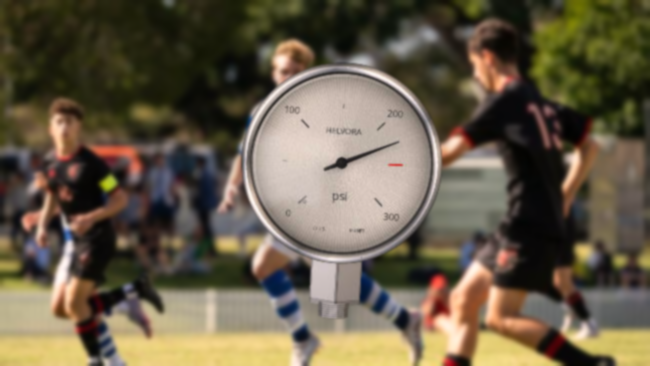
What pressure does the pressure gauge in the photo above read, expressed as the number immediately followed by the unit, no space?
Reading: 225psi
